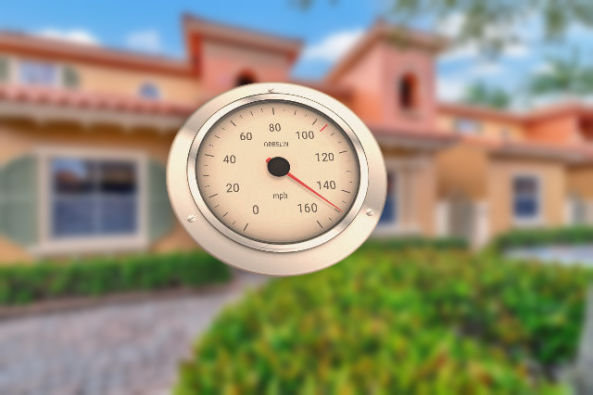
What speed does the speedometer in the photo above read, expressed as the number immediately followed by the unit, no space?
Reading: 150mph
